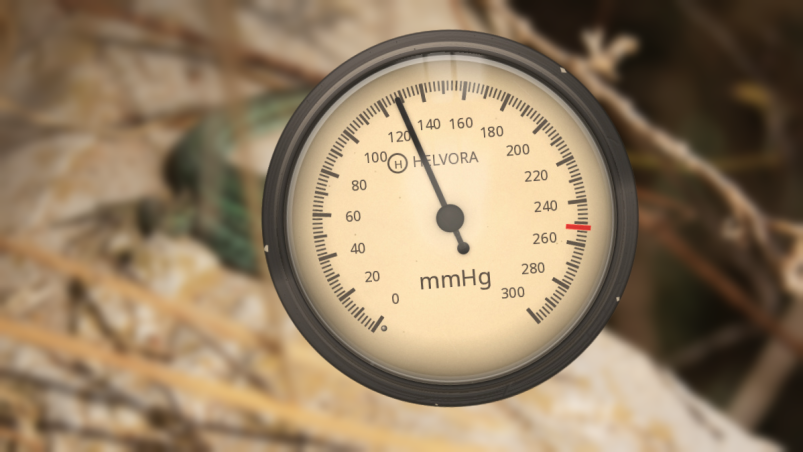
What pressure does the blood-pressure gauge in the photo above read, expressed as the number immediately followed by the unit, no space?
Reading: 128mmHg
